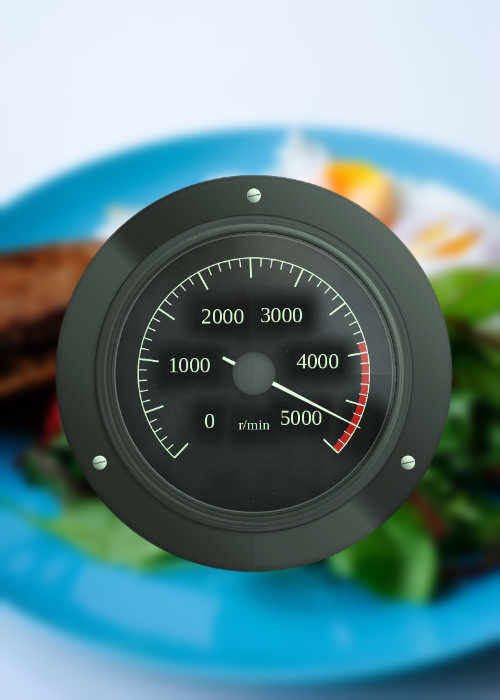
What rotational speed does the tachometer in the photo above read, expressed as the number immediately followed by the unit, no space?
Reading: 4700rpm
